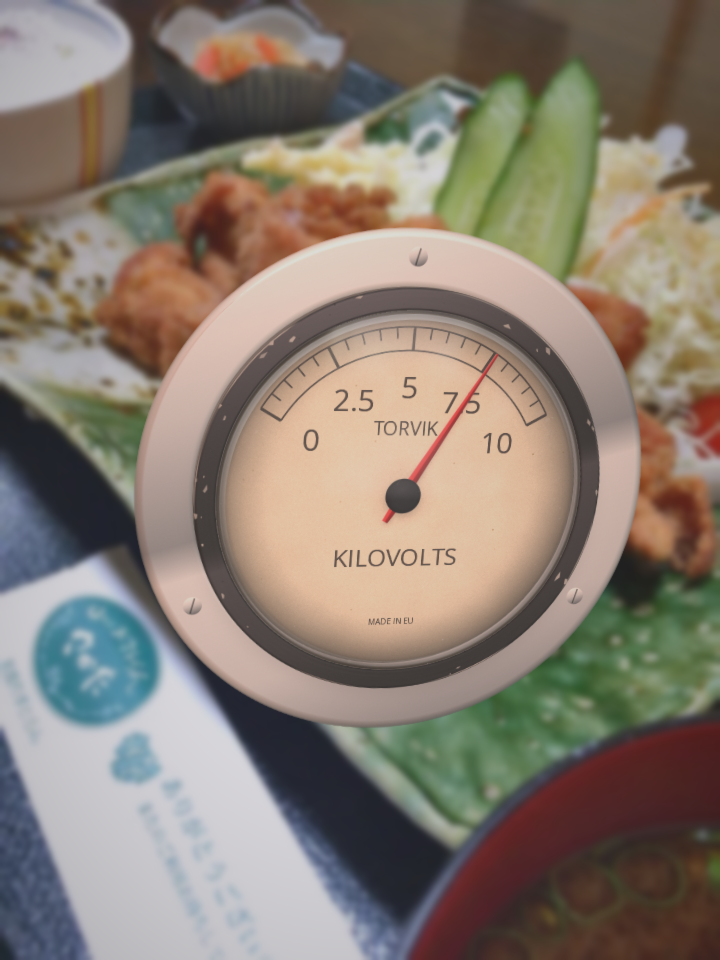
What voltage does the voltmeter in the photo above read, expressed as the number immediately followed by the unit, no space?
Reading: 7.5kV
